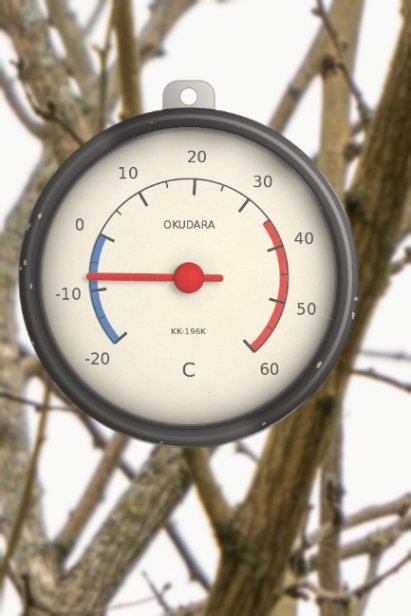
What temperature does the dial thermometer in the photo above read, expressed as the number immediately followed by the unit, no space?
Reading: -7.5°C
